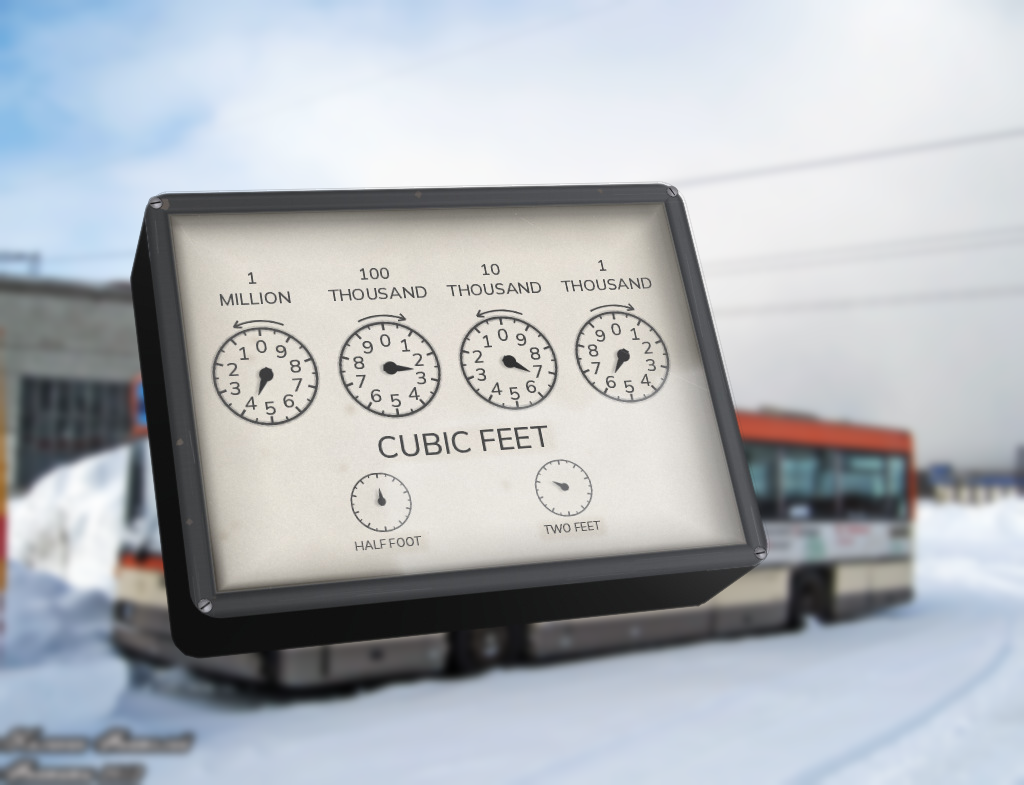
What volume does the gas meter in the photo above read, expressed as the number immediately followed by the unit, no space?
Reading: 426600ft³
